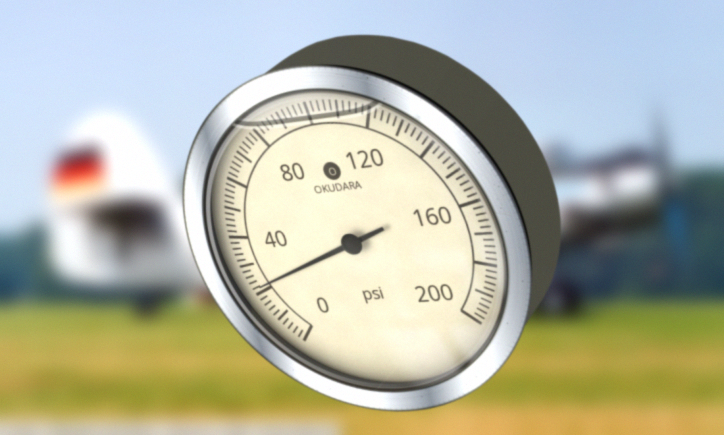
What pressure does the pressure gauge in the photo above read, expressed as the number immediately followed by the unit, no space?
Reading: 22psi
